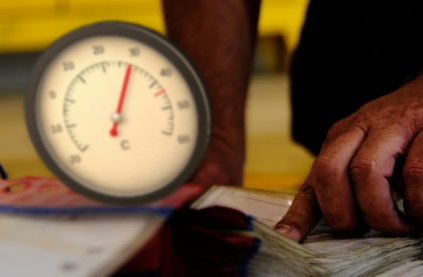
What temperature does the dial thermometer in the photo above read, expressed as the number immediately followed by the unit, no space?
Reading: 30°C
